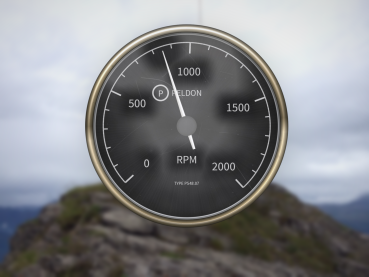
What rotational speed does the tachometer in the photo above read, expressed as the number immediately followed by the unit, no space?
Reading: 850rpm
